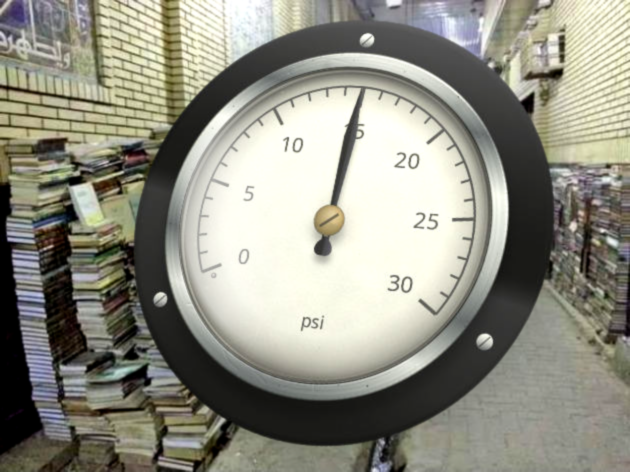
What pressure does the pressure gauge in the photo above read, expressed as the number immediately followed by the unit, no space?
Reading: 15psi
